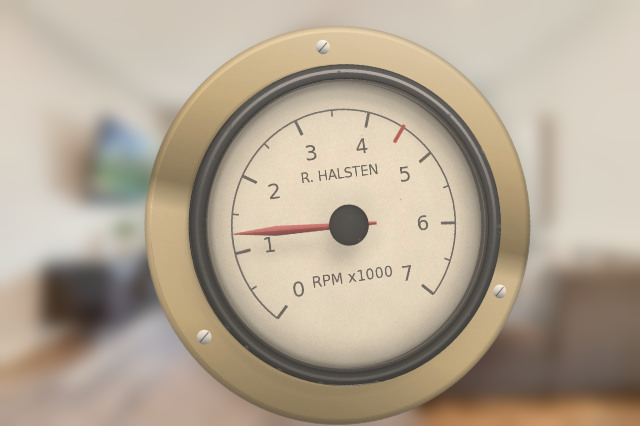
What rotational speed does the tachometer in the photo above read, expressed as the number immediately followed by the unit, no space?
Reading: 1250rpm
